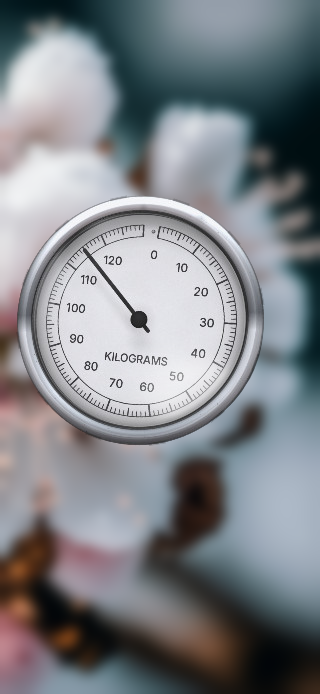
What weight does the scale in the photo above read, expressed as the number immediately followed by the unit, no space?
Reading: 115kg
